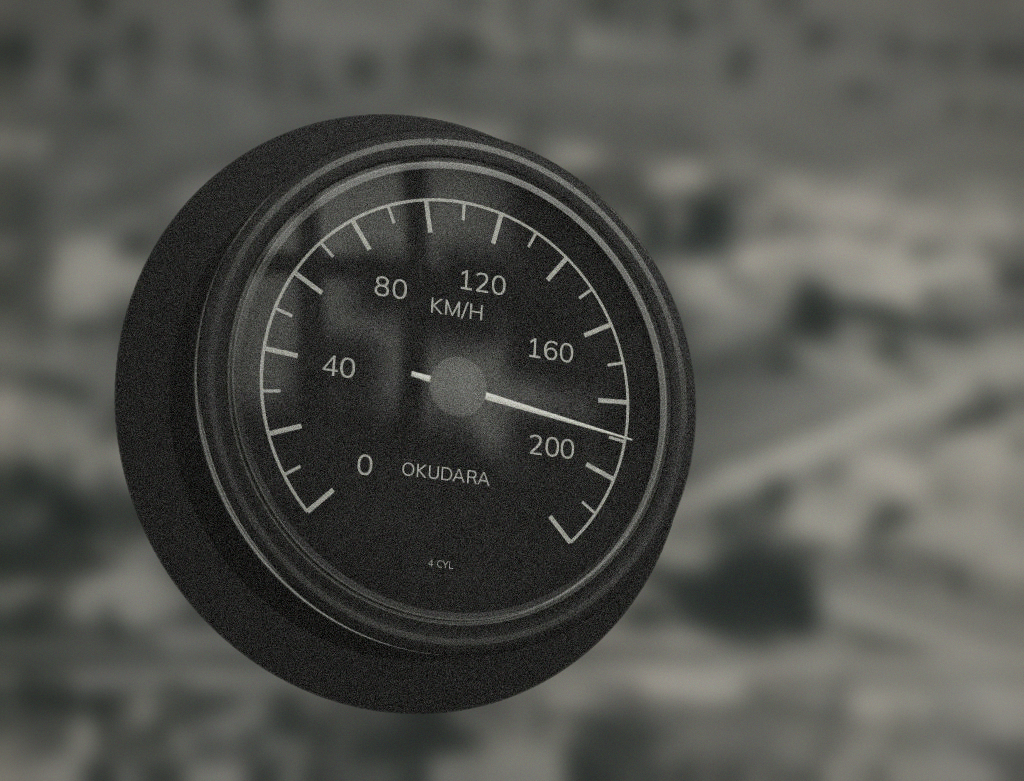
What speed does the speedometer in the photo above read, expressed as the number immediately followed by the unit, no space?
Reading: 190km/h
